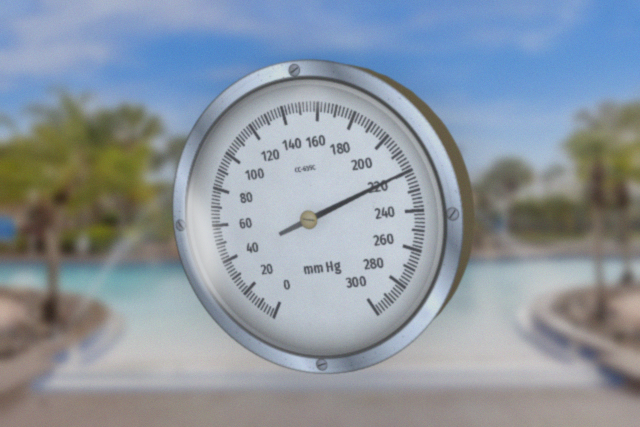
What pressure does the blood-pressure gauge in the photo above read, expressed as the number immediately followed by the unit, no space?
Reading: 220mmHg
